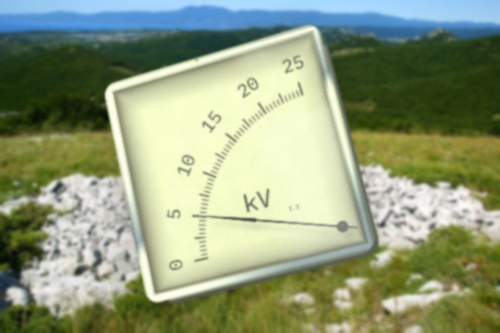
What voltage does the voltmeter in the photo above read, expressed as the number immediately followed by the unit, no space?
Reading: 5kV
